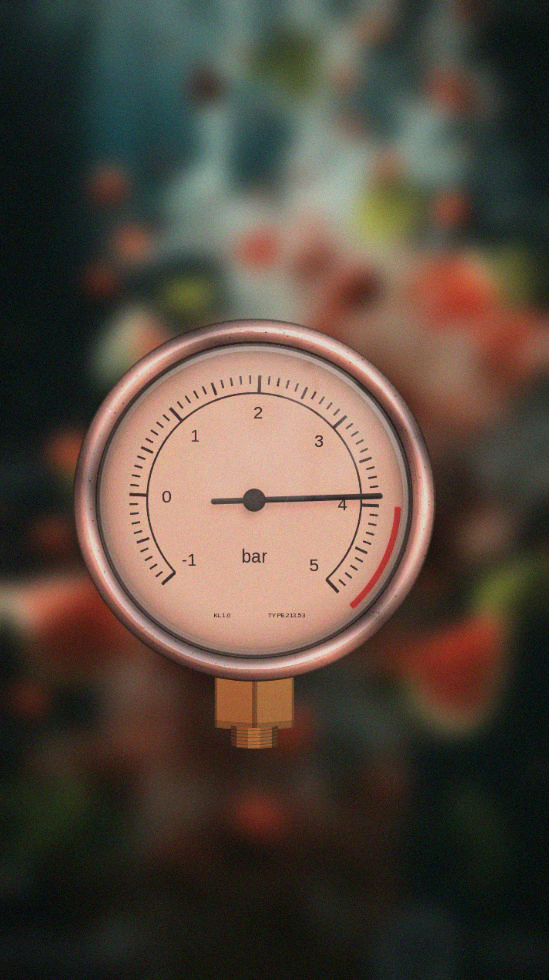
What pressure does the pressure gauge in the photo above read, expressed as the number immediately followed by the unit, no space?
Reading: 3.9bar
